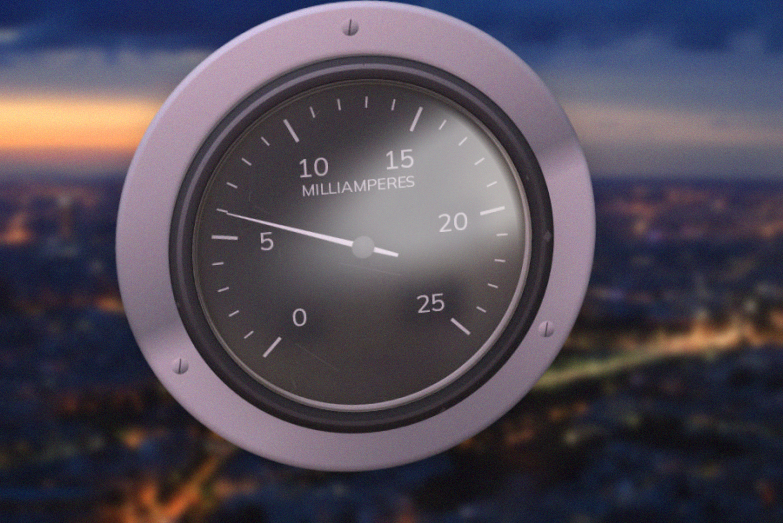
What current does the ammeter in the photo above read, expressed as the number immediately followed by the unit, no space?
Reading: 6mA
